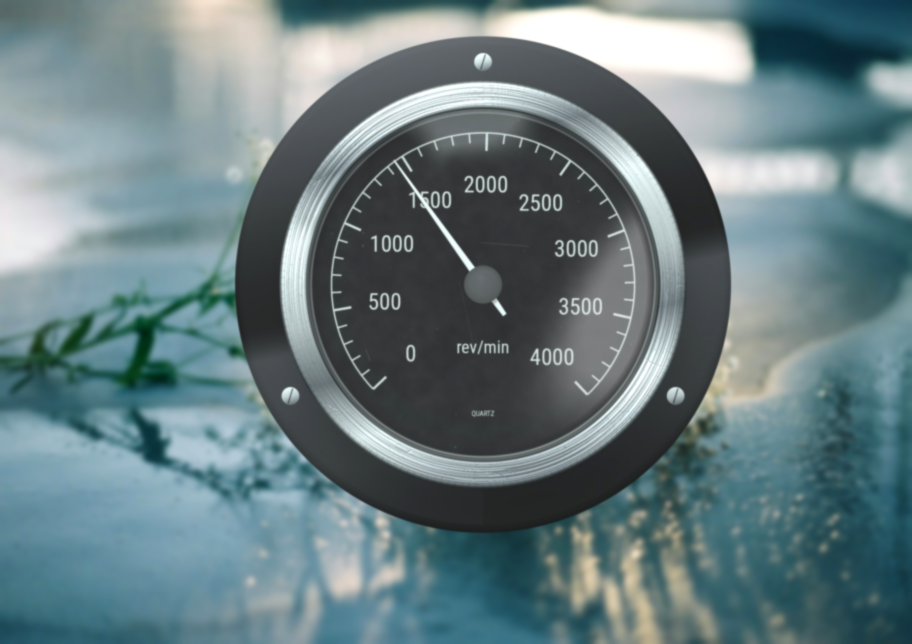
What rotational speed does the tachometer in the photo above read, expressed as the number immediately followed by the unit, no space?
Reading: 1450rpm
